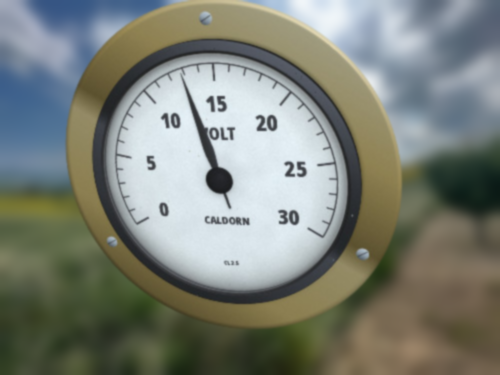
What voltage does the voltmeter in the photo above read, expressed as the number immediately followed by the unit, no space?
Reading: 13V
